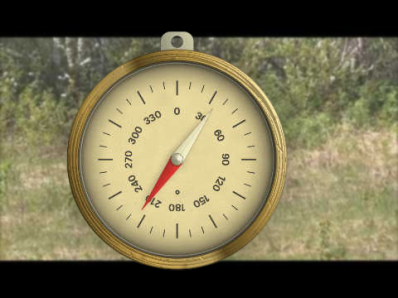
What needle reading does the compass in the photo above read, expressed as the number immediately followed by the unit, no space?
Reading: 215°
